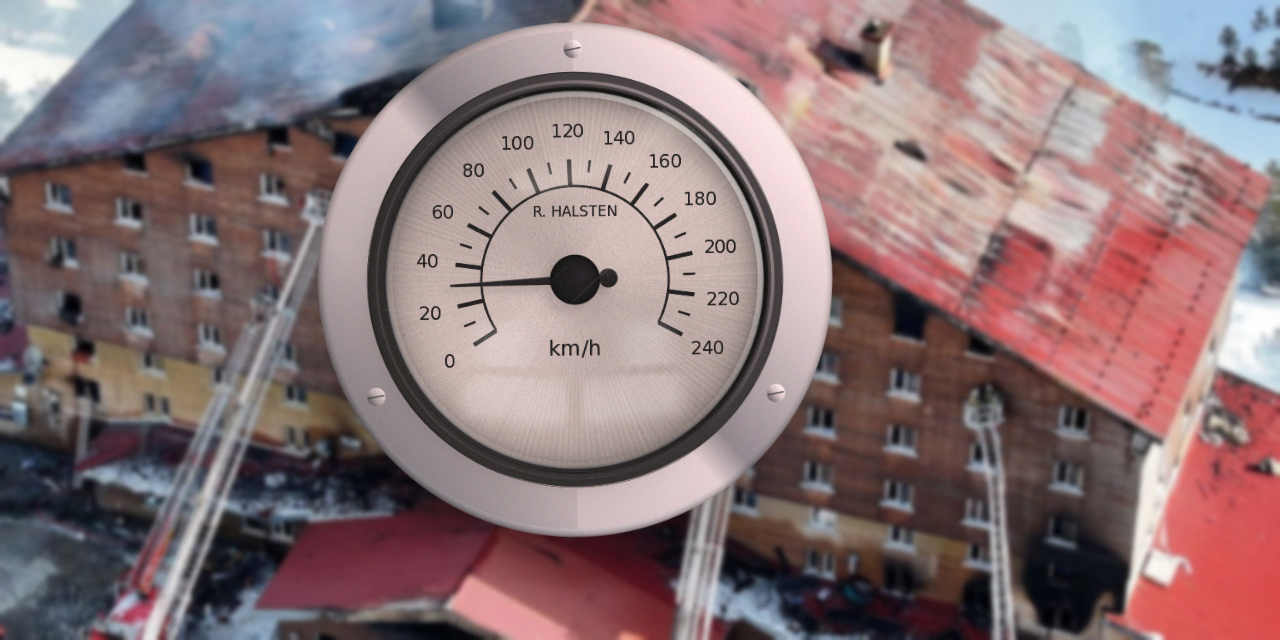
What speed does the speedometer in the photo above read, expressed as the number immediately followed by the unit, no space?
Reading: 30km/h
